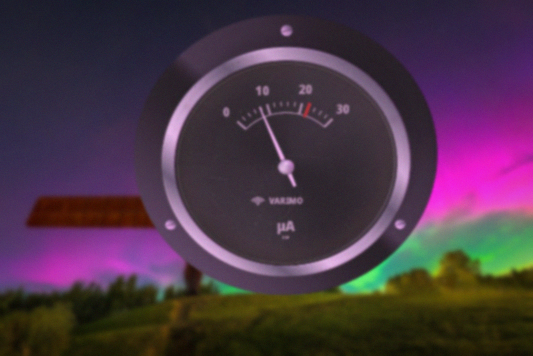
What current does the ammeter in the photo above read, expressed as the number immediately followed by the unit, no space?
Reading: 8µA
